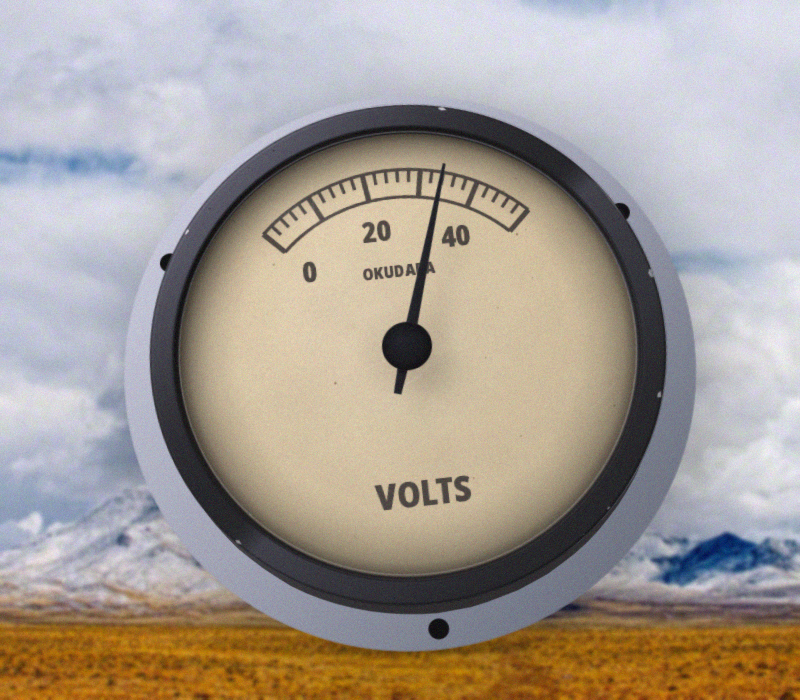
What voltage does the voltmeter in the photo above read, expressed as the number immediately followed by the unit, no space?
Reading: 34V
